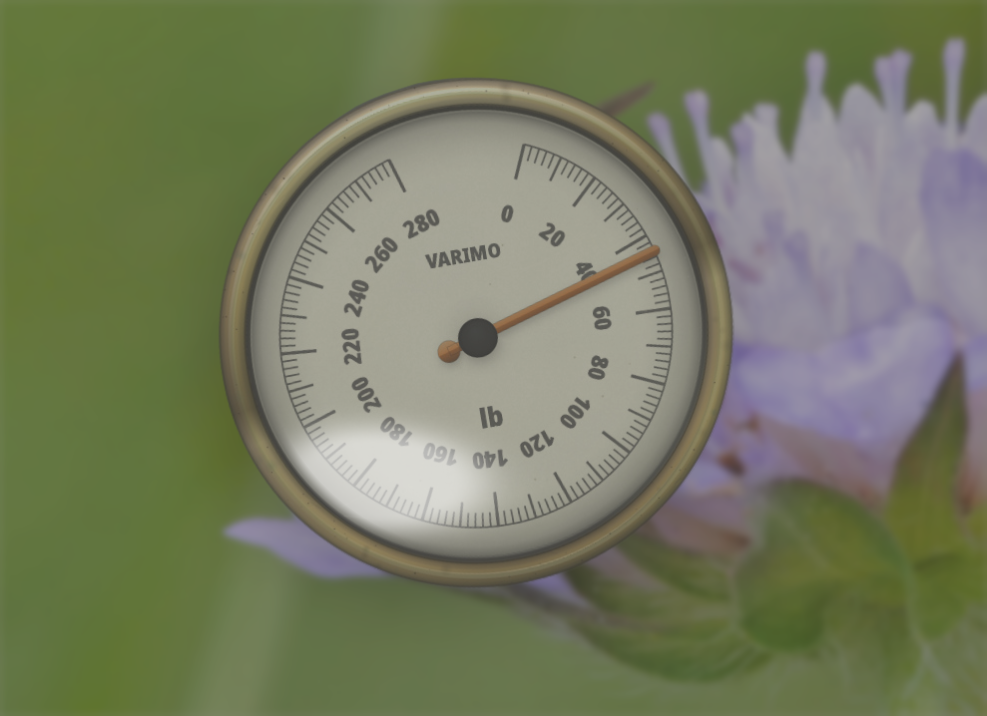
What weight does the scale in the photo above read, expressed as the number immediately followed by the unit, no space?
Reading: 44lb
